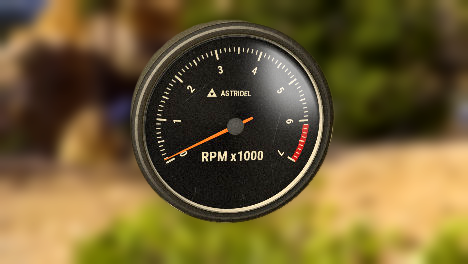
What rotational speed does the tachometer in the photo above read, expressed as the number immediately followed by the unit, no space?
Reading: 100rpm
